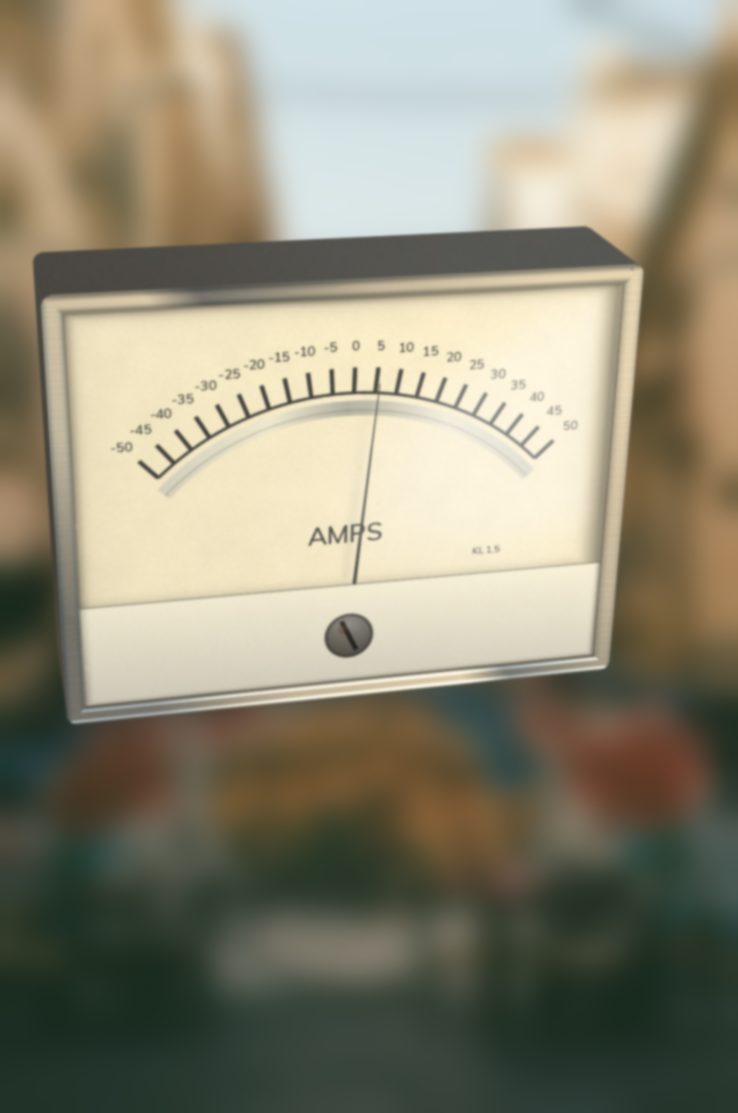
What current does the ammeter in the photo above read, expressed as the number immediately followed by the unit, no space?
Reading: 5A
